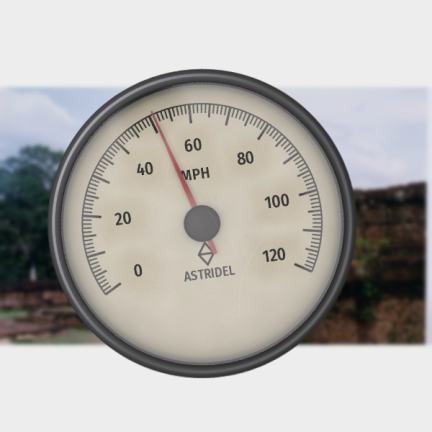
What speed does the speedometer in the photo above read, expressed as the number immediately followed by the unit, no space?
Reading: 51mph
